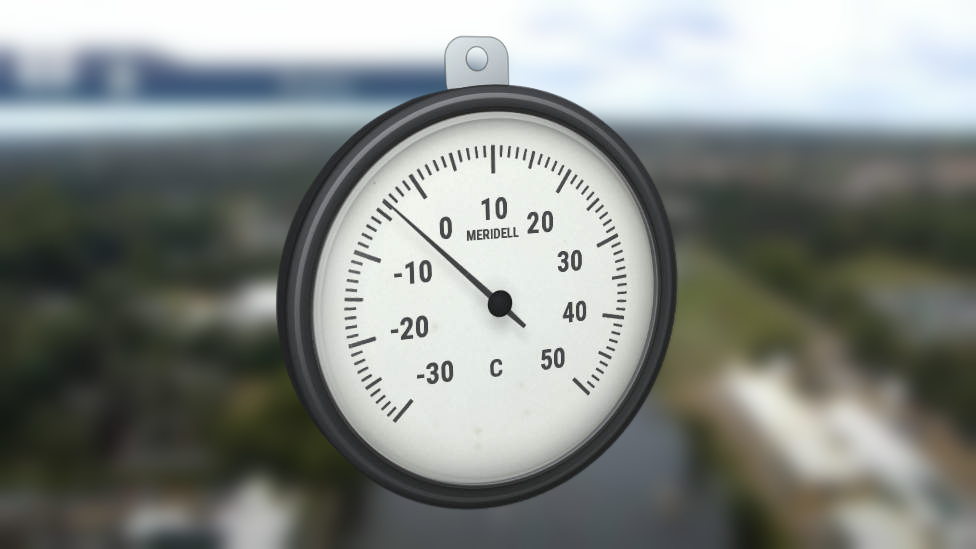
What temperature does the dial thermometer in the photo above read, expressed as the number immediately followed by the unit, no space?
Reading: -4°C
